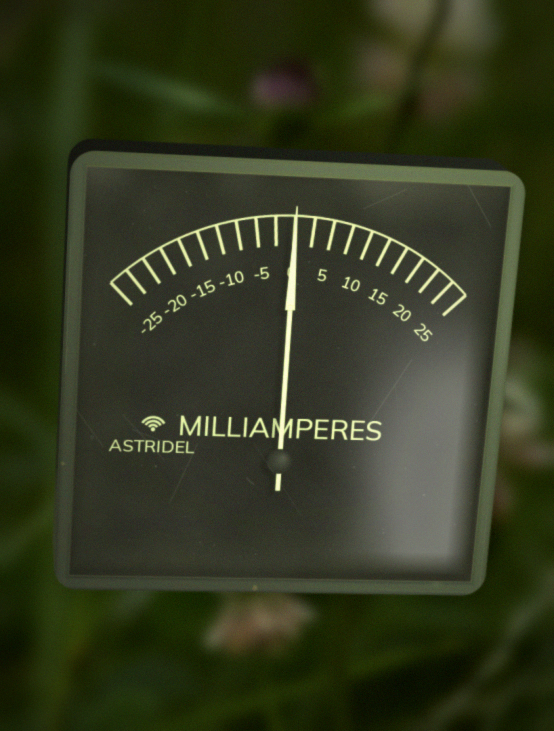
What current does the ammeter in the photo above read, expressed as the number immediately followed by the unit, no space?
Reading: 0mA
